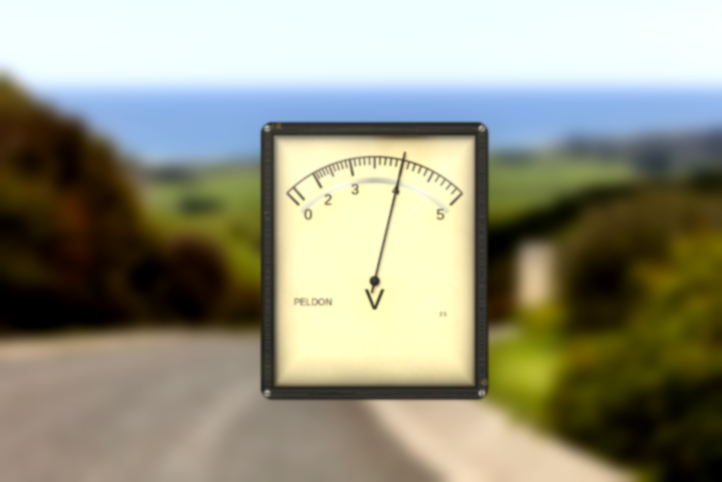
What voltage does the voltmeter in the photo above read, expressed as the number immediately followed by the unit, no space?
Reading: 4V
